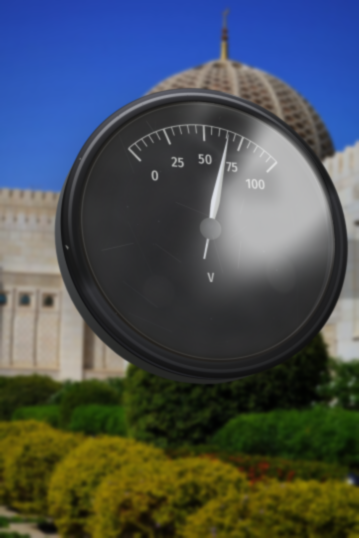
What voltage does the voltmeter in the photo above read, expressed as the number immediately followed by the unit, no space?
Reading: 65V
